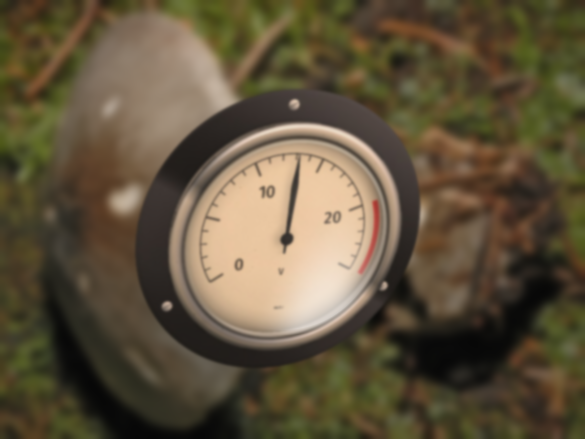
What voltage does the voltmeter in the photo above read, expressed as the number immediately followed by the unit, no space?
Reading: 13V
